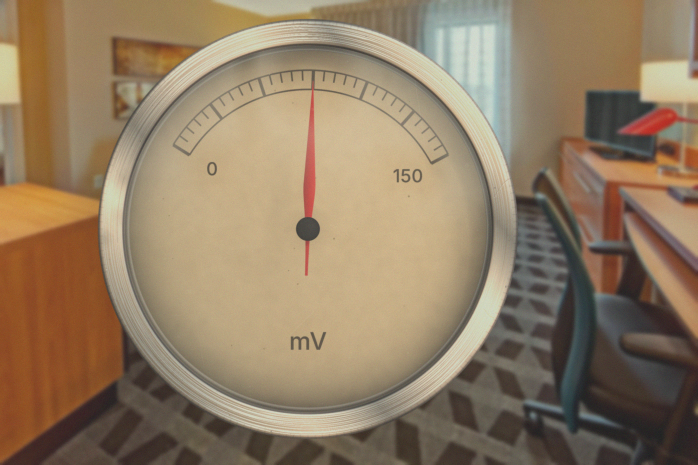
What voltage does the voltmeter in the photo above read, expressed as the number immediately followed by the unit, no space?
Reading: 75mV
